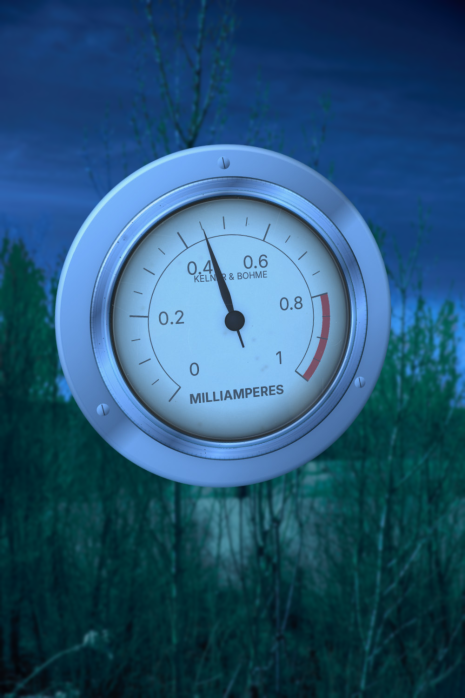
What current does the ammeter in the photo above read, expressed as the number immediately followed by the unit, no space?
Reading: 0.45mA
